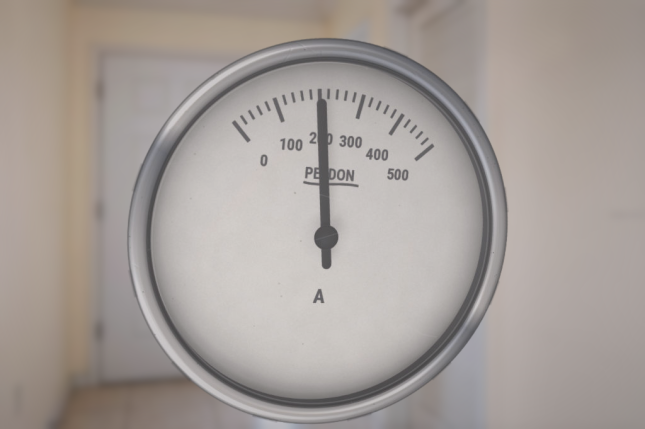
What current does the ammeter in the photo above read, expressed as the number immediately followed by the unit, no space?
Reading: 200A
